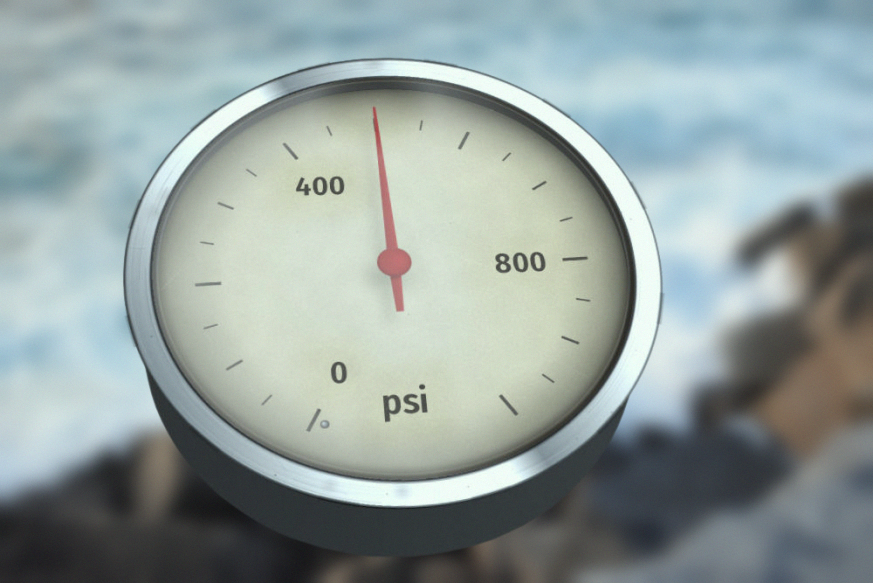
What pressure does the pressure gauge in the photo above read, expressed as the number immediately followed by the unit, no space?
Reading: 500psi
